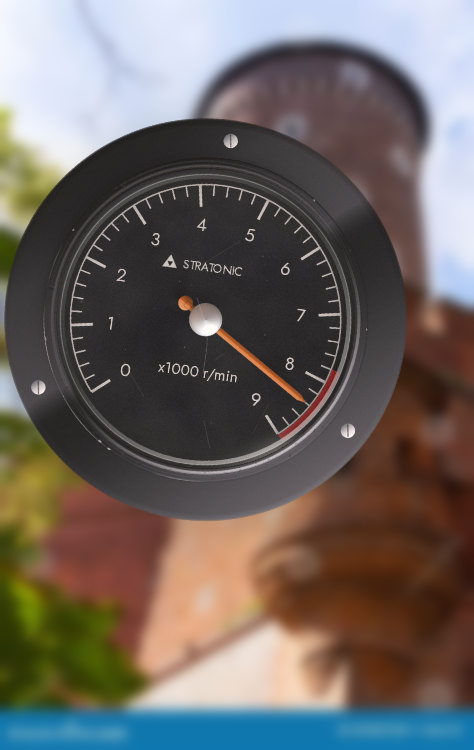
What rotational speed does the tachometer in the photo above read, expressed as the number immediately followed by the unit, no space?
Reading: 8400rpm
